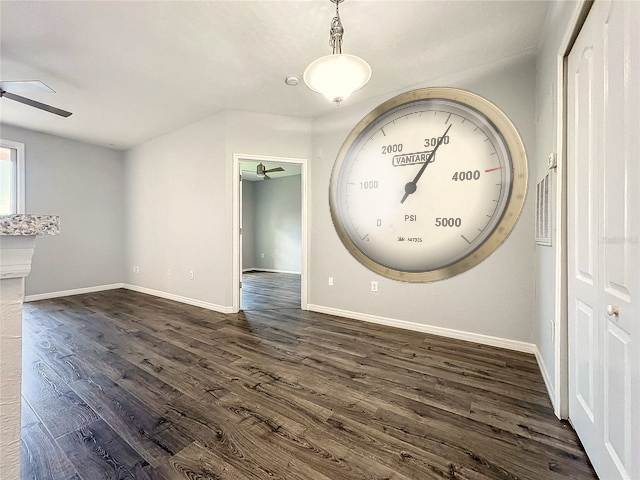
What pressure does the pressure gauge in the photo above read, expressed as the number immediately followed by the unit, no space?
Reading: 3100psi
